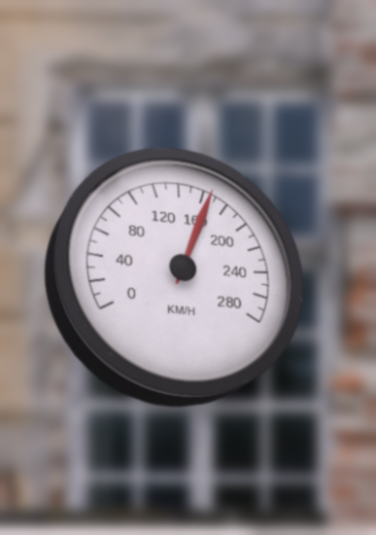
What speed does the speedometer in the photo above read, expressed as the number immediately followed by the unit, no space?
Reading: 165km/h
